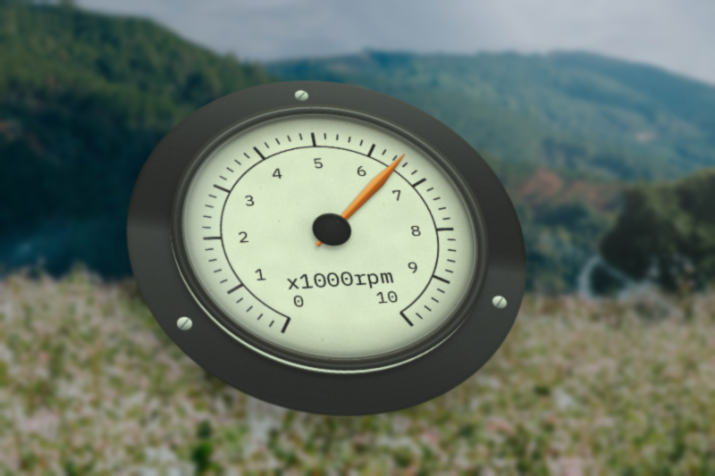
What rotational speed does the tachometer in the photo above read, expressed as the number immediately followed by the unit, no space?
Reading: 6500rpm
